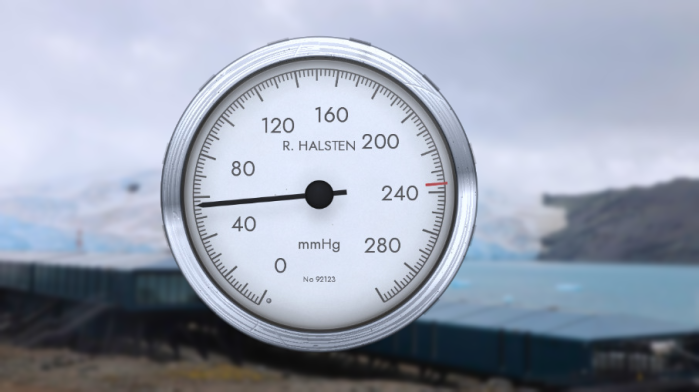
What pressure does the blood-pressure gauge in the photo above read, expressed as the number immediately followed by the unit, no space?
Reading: 56mmHg
